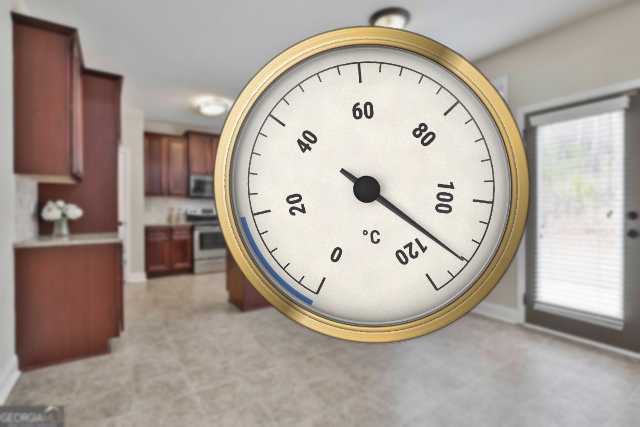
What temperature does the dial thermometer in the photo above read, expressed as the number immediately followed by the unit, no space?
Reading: 112°C
